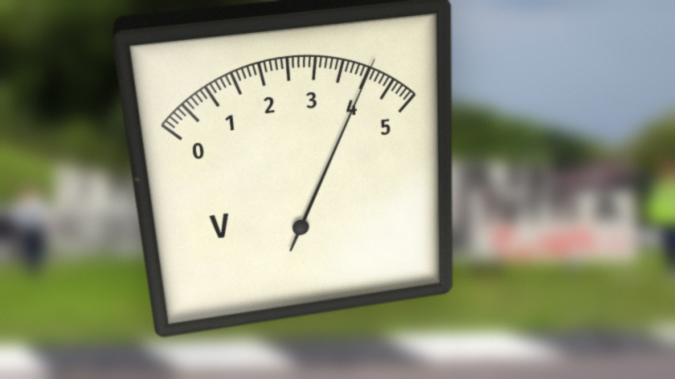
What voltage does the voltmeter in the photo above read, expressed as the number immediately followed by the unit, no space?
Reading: 4V
